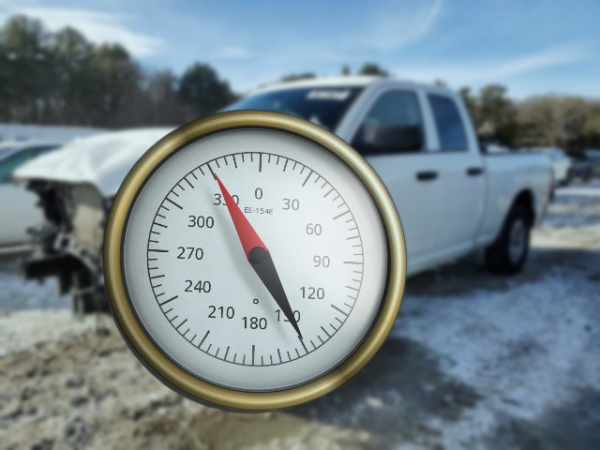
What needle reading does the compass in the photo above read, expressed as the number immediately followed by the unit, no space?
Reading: 330°
